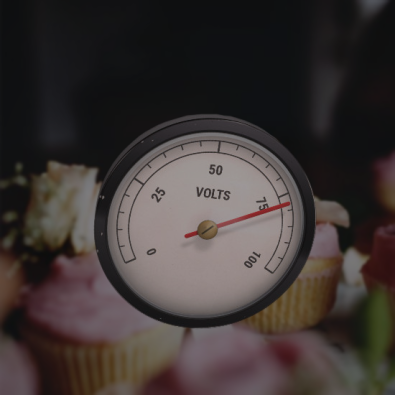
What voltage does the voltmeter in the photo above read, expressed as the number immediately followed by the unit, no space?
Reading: 77.5V
